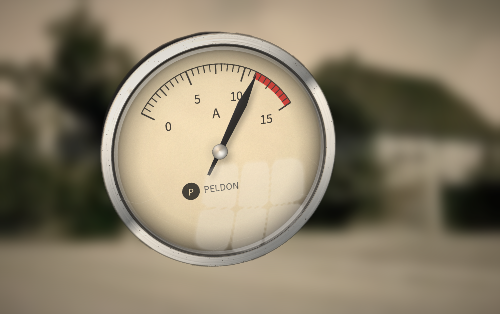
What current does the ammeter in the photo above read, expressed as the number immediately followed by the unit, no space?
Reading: 11A
